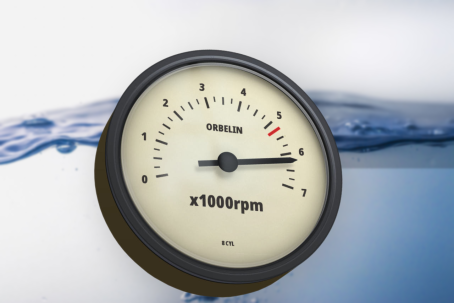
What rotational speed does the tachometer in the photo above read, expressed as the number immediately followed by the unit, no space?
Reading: 6250rpm
